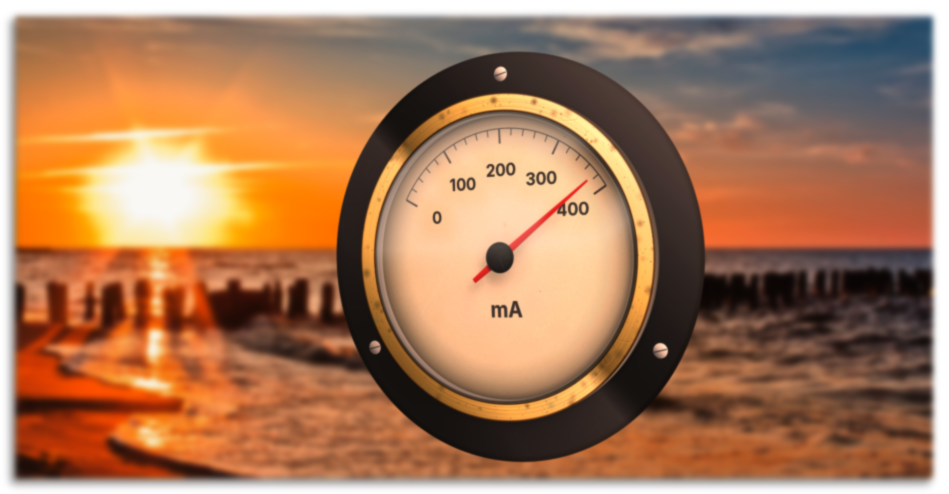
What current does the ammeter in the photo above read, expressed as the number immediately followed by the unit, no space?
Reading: 380mA
